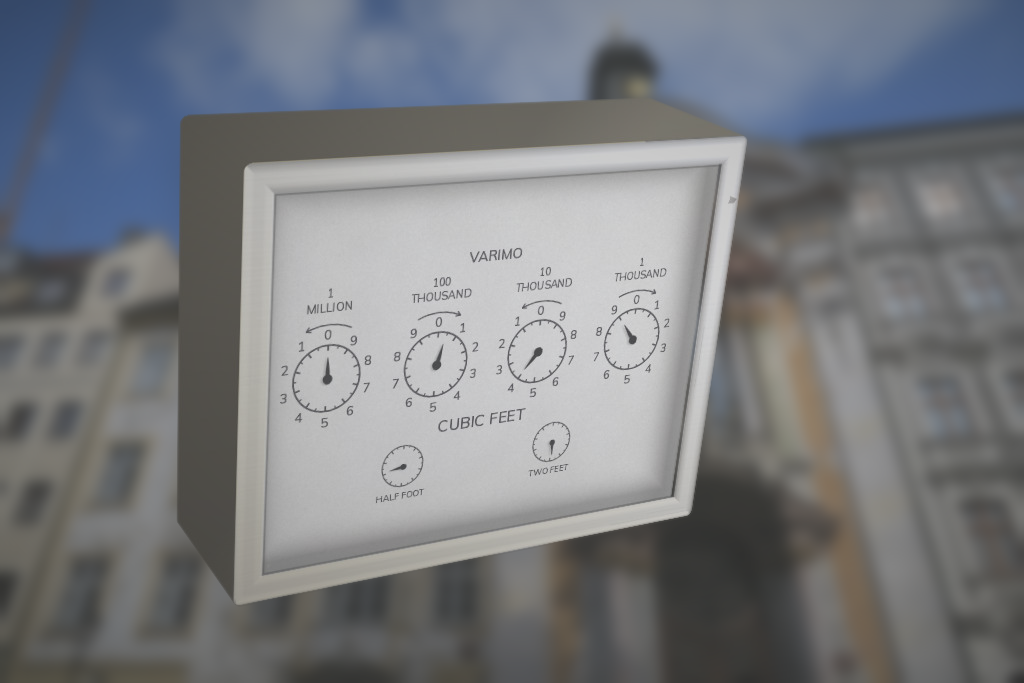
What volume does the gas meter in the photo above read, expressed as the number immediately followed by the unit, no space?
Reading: 3900ft³
